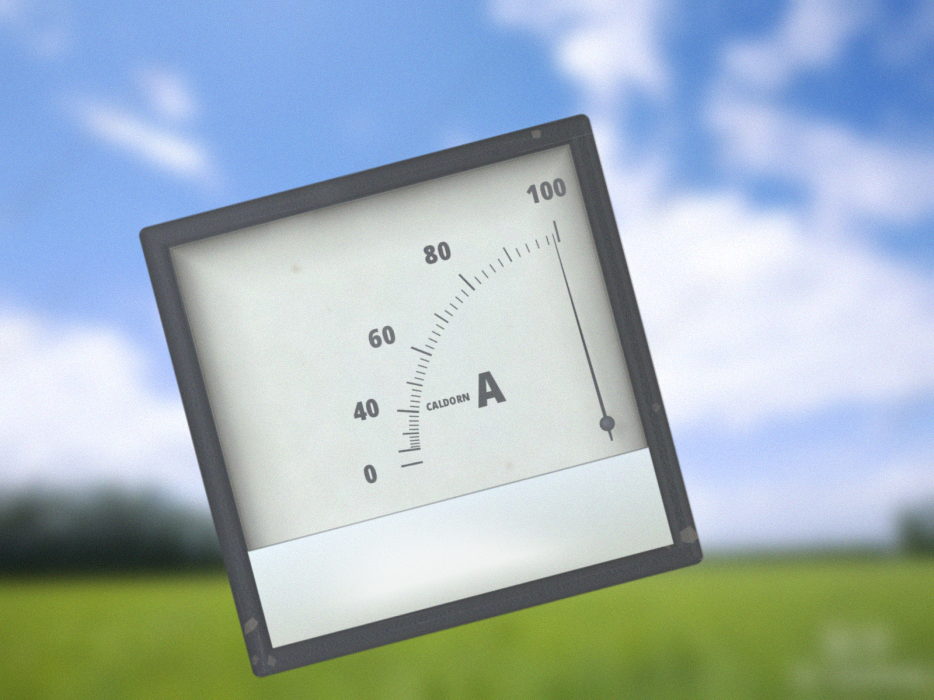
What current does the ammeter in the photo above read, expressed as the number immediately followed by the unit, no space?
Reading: 99A
